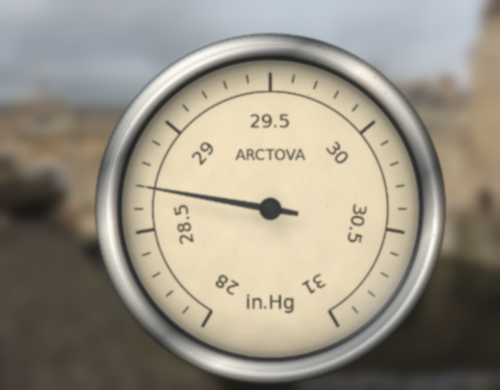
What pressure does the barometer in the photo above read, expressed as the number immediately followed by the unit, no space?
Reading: 28.7inHg
